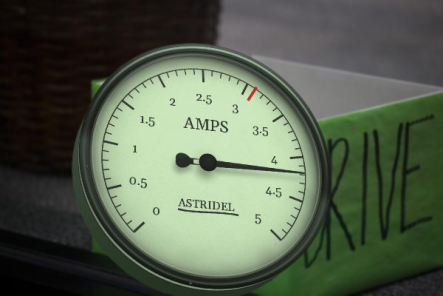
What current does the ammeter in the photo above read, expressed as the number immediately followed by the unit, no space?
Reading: 4.2A
